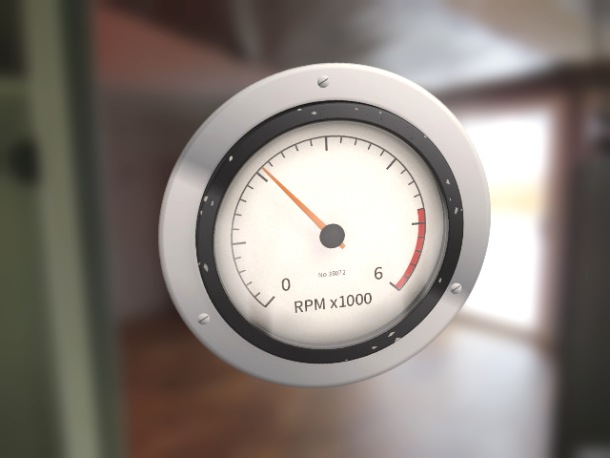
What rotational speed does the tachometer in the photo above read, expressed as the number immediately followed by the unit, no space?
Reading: 2100rpm
